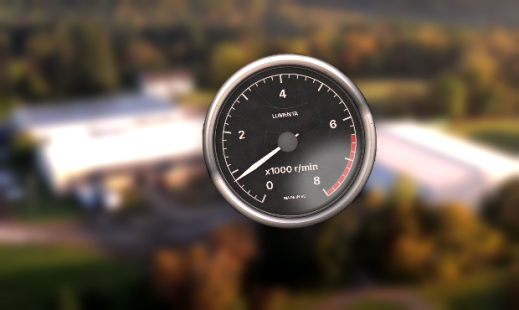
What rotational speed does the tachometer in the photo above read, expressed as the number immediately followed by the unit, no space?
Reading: 800rpm
